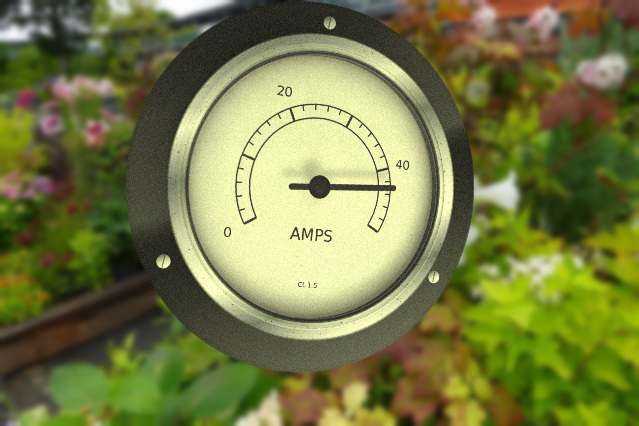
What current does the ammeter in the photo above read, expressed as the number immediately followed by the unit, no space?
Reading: 43A
